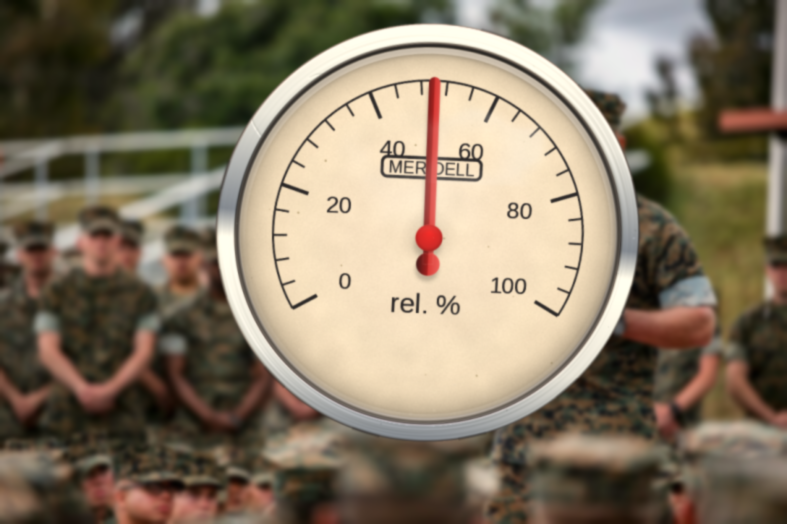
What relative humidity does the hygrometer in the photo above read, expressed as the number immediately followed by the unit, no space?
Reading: 50%
